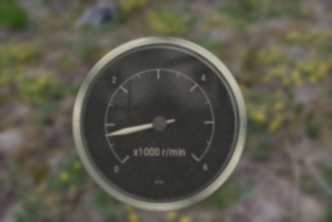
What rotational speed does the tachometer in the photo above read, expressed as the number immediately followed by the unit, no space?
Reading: 750rpm
